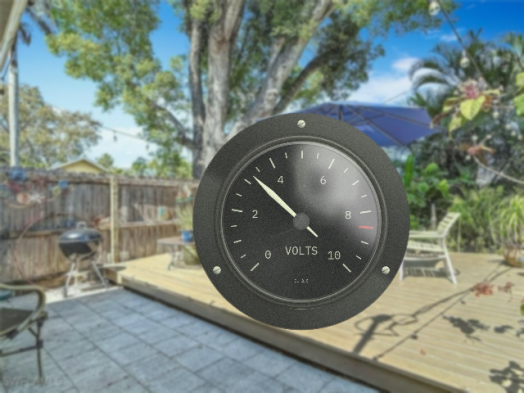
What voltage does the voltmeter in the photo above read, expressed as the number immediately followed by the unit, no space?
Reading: 3.25V
